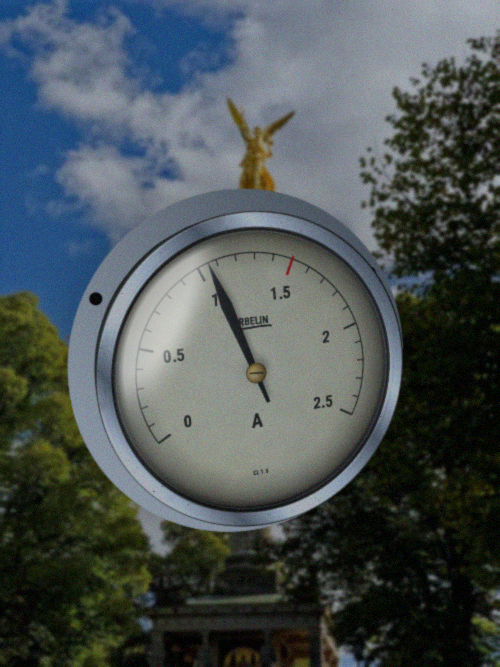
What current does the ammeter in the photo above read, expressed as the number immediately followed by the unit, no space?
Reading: 1.05A
